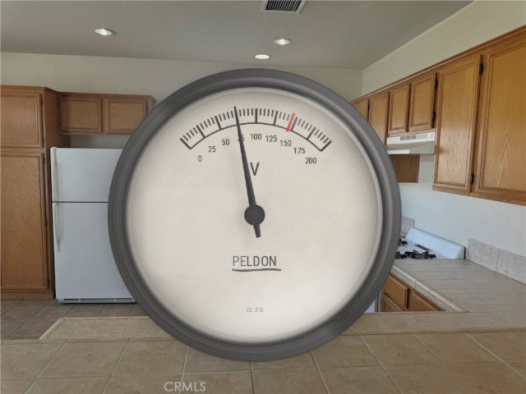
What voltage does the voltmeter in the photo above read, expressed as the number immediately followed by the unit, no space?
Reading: 75V
